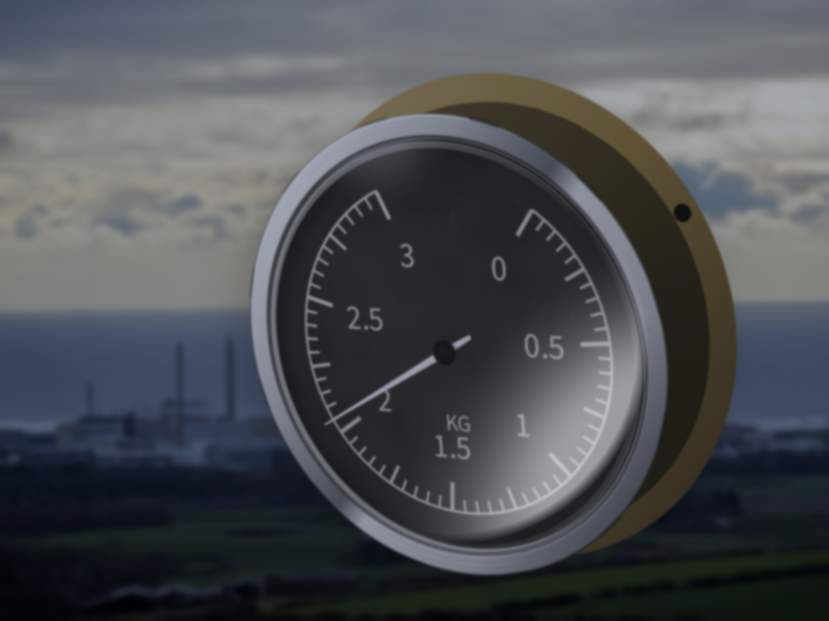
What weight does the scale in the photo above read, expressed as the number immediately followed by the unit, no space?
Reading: 2.05kg
